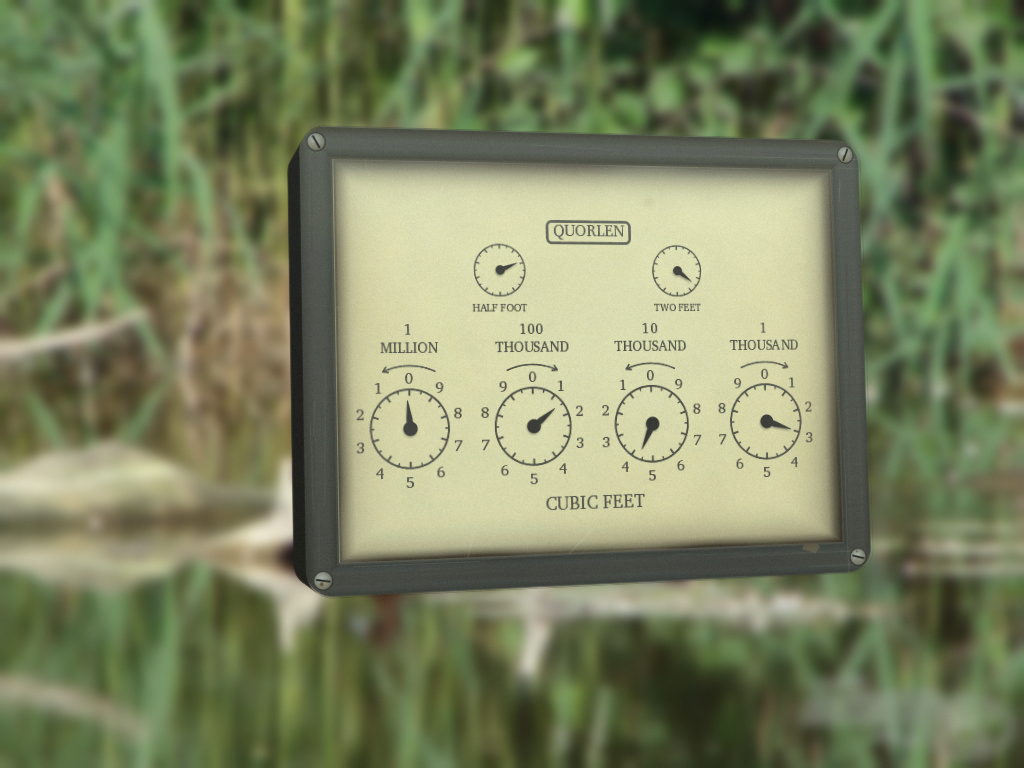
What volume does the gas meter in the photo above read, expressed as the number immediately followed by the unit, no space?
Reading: 14300ft³
